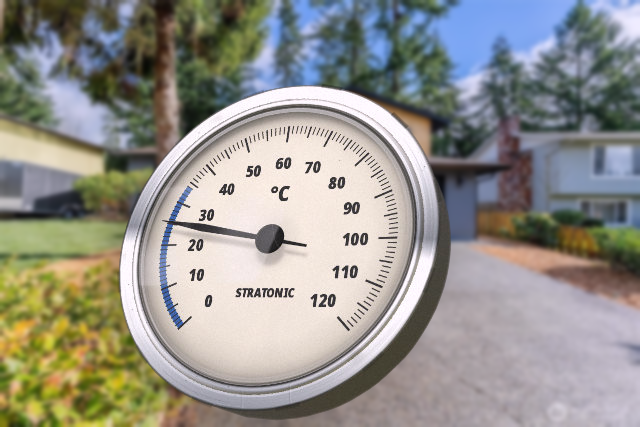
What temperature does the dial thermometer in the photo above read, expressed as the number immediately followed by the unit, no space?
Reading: 25°C
